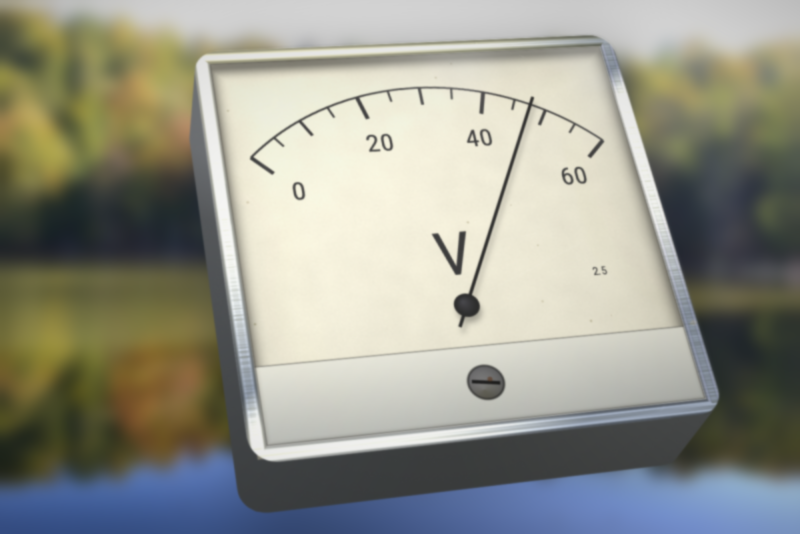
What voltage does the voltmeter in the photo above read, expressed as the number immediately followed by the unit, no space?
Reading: 47.5V
